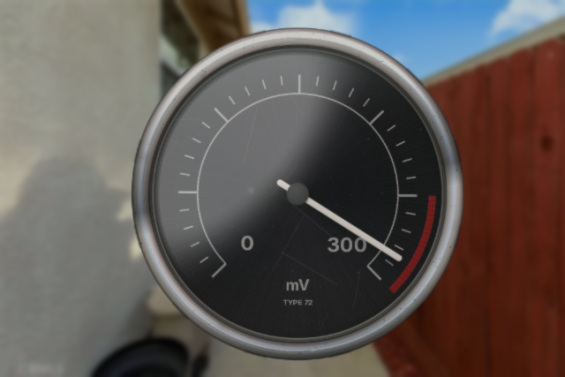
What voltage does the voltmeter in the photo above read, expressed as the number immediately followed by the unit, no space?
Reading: 285mV
